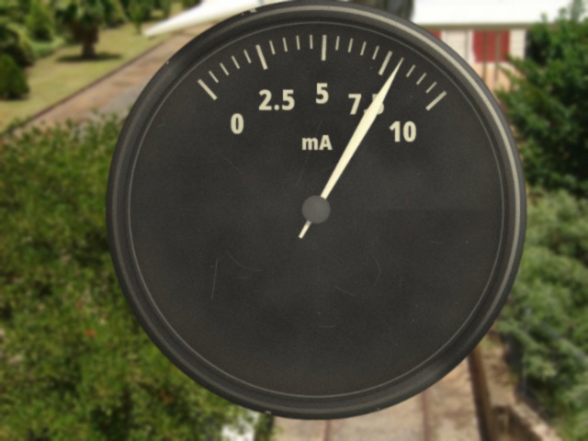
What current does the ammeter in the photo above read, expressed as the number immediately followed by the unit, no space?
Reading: 8mA
